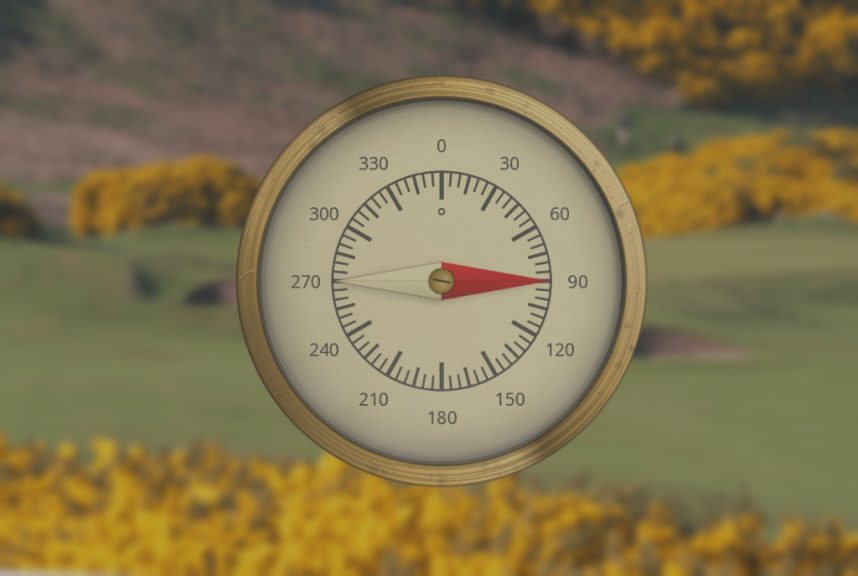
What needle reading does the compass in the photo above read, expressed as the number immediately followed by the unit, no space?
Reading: 90°
